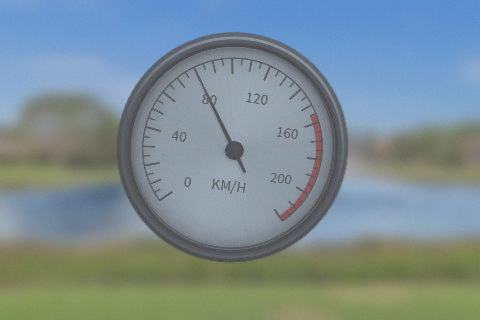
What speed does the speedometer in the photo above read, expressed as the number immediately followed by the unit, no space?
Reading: 80km/h
